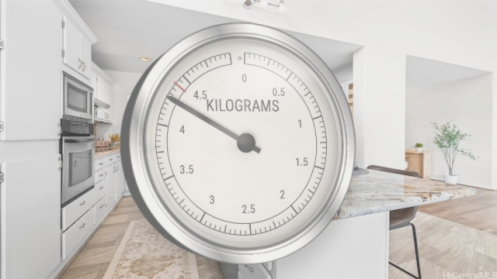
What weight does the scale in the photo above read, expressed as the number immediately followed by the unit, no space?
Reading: 4.25kg
